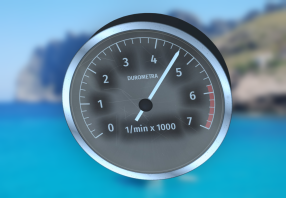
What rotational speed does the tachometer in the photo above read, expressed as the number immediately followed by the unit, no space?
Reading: 4600rpm
